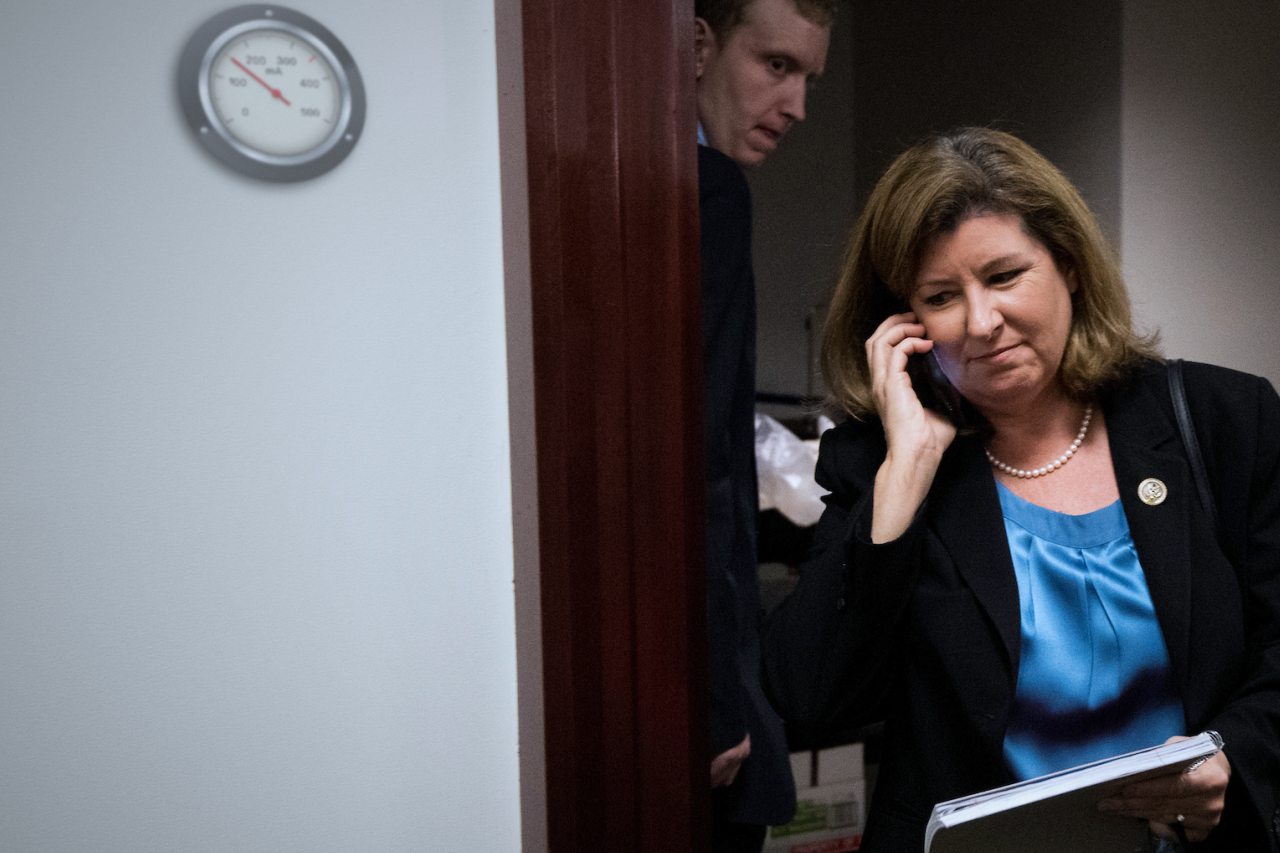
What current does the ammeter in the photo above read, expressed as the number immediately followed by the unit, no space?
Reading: 150mA
